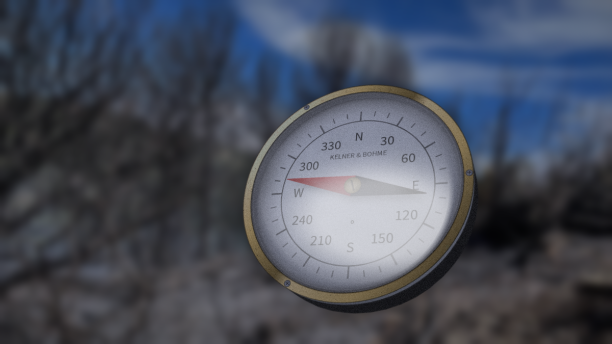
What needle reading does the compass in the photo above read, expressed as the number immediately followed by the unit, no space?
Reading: 280°
